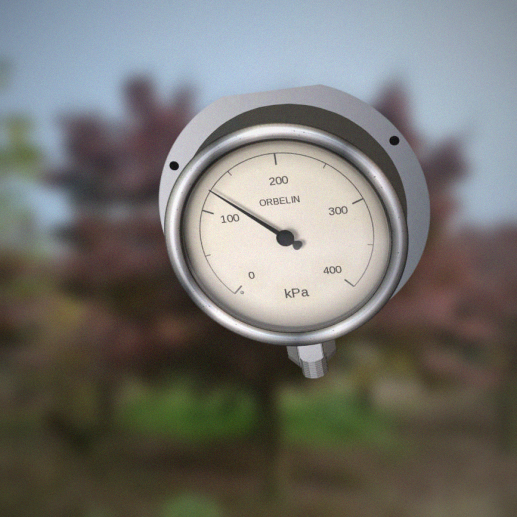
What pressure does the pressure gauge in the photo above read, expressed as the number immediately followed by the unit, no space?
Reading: 125kPa
